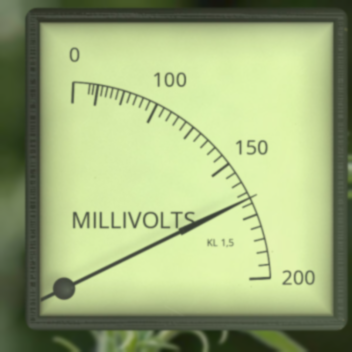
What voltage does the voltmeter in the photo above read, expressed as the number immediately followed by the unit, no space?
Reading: 167.5mV
